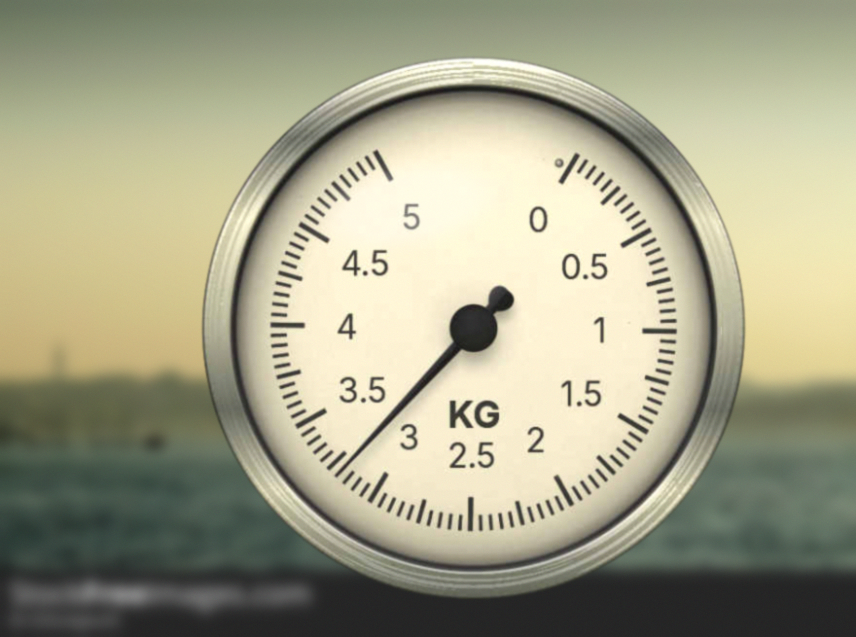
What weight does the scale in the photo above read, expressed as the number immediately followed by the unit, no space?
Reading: 3.2kg
